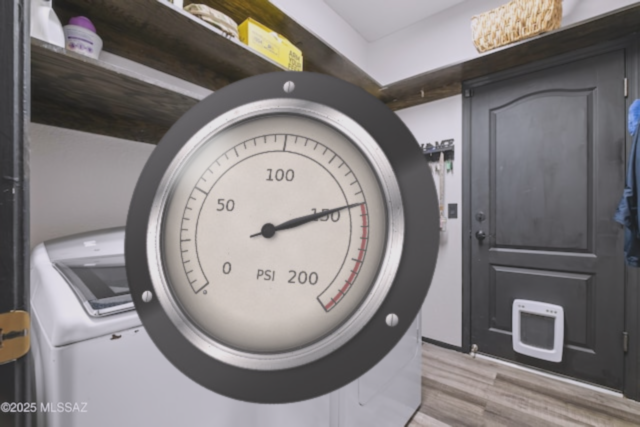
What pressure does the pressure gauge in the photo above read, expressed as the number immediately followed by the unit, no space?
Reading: 150psi
